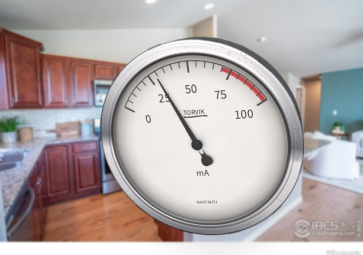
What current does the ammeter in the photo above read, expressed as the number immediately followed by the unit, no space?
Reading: 30mA
